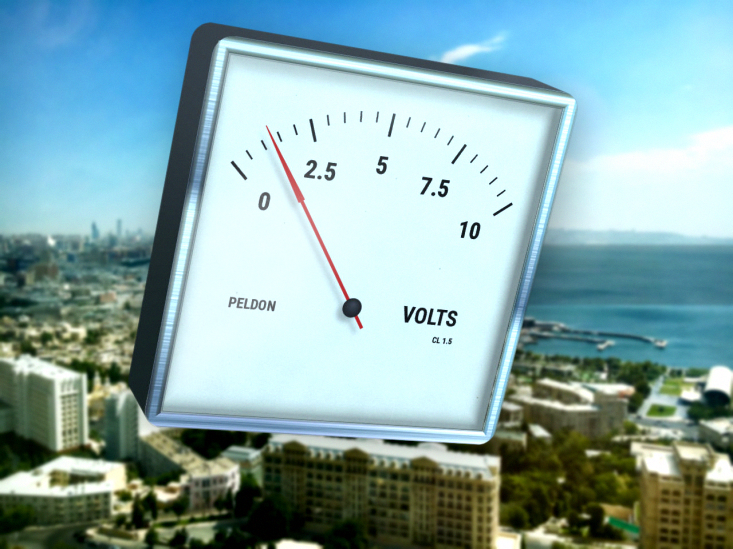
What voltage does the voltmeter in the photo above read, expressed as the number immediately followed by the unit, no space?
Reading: 1.25V
